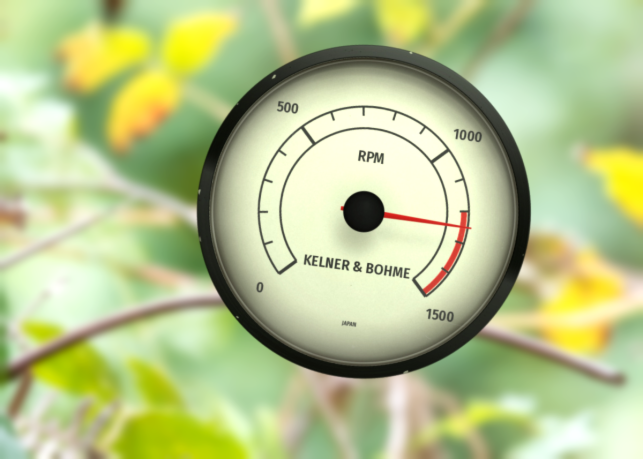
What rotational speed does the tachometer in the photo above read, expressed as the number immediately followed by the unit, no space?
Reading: 1250rpm
